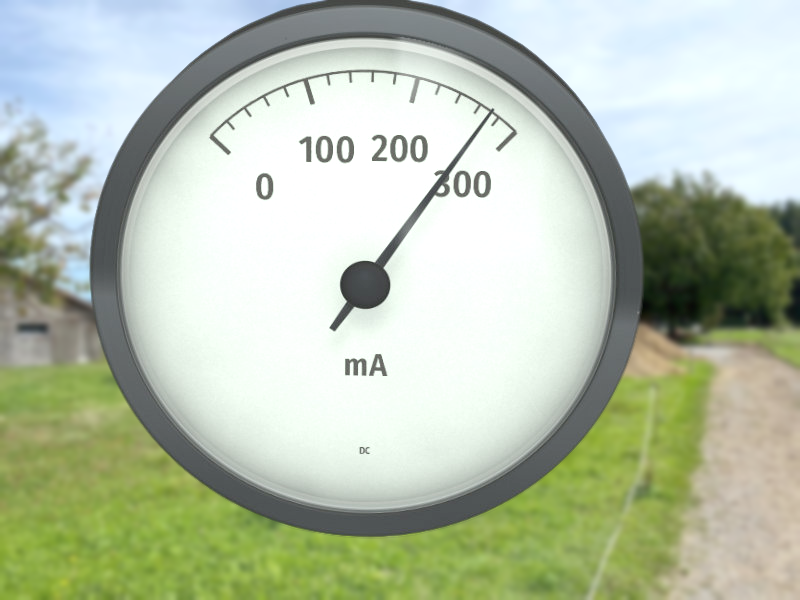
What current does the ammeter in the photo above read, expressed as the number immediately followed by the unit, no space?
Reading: 270mA
